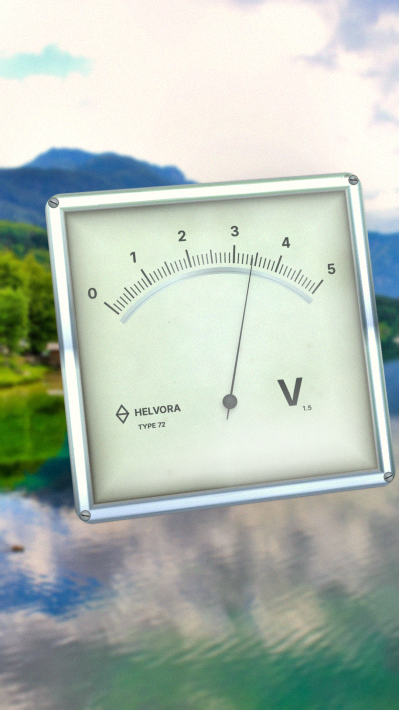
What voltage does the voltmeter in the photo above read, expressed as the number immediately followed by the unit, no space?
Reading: 3.4V
